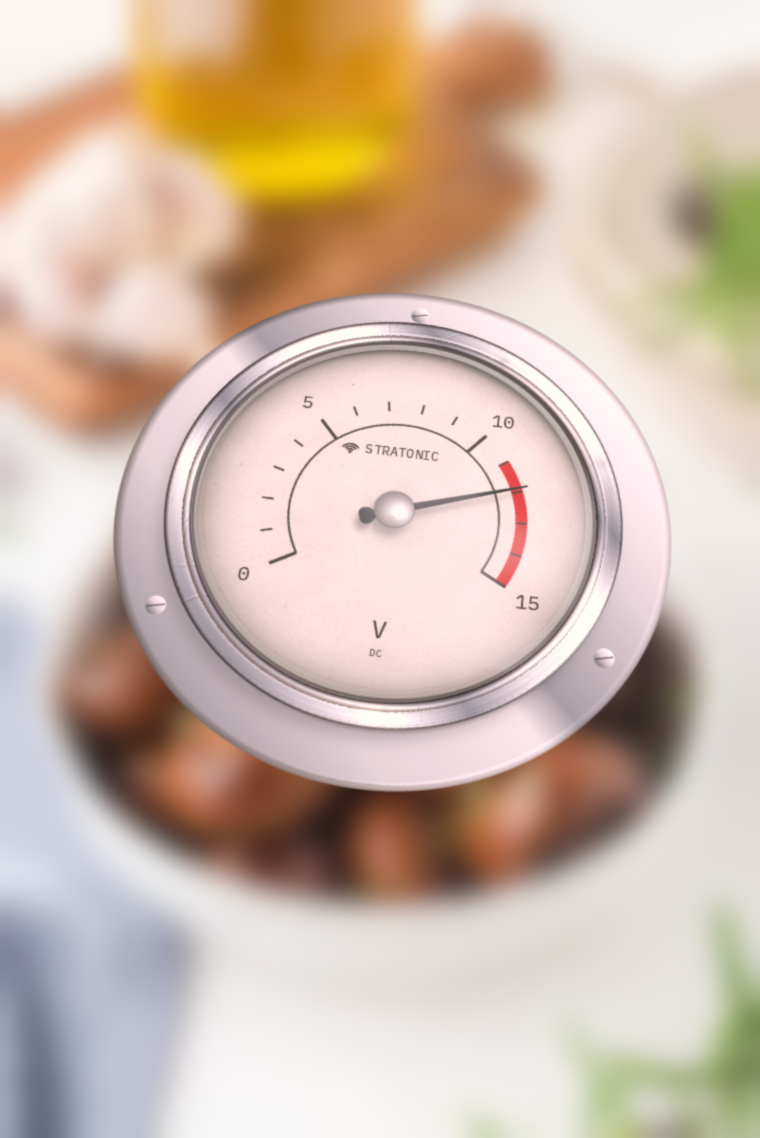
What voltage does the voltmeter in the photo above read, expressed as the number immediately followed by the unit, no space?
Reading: 12V
